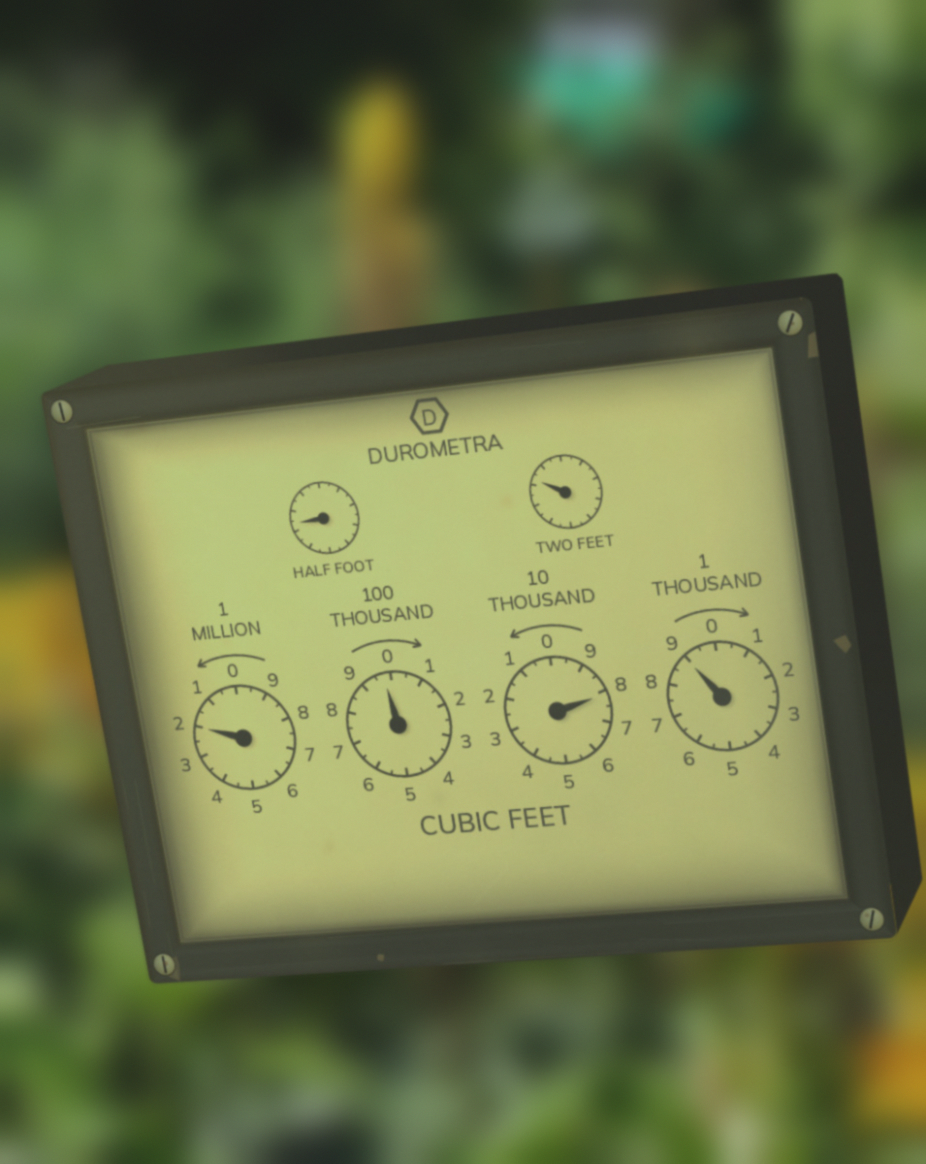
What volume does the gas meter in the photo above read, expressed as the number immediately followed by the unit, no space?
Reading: 197900ft³
